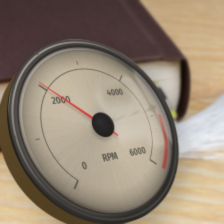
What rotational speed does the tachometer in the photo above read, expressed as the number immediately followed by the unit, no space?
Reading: 2000rpm
